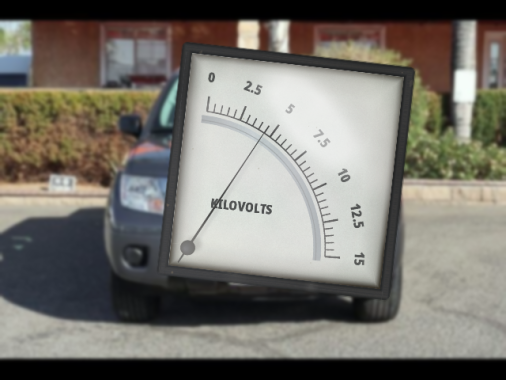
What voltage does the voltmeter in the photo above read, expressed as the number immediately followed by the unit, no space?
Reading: 4.5kV
